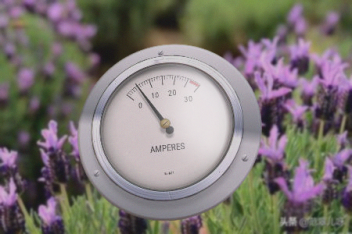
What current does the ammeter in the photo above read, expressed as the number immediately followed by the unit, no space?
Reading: 5A
